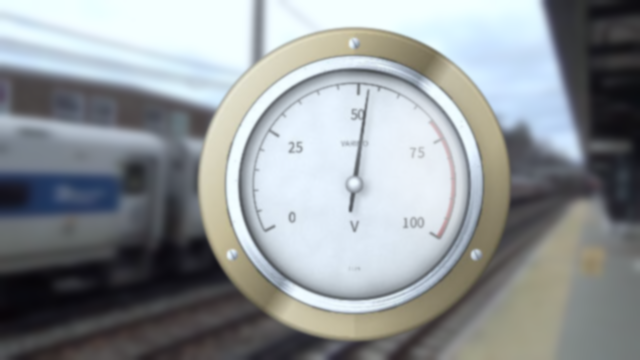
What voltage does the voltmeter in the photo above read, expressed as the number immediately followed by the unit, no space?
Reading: 52.5V
